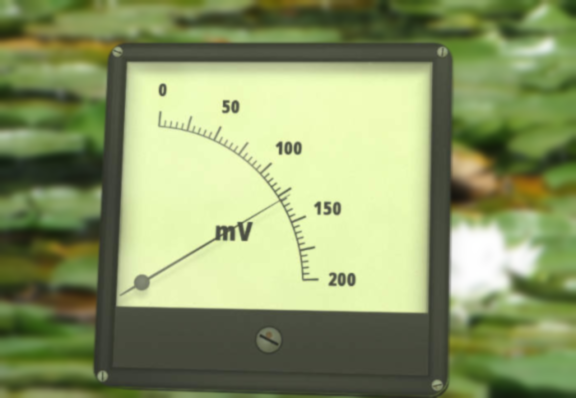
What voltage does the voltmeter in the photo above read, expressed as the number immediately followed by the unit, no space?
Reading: 130mV
